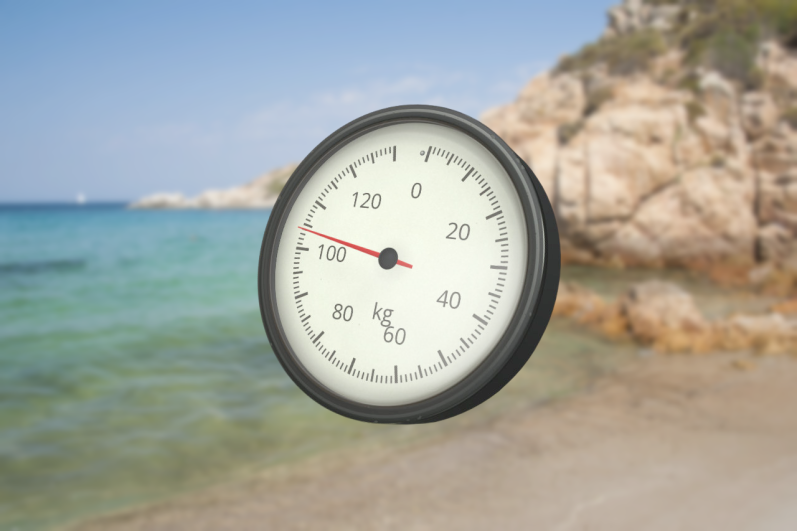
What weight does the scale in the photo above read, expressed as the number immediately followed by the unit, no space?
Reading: 104kg
